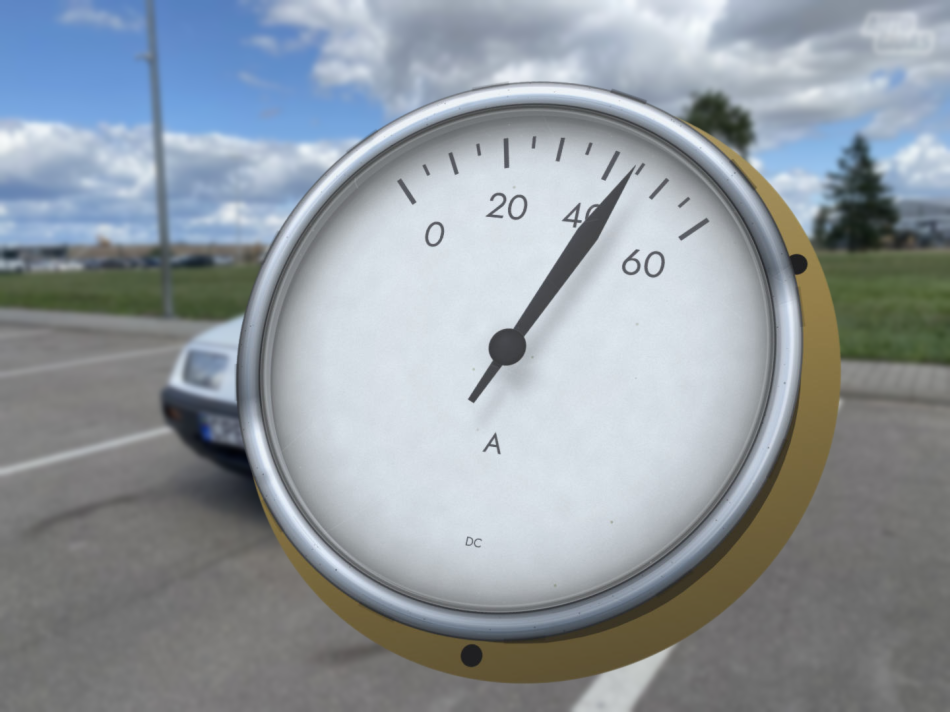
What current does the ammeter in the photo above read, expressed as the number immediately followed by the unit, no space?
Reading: 45A
